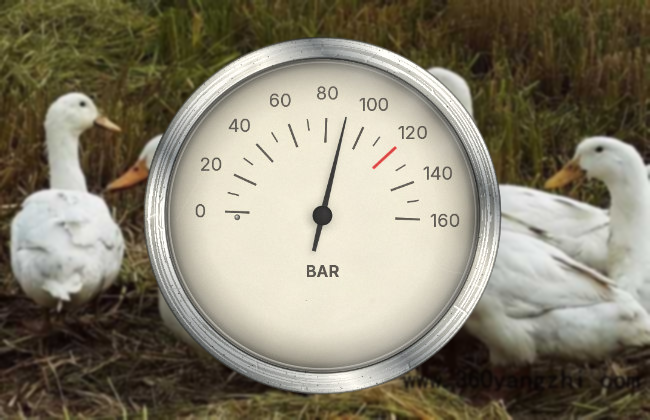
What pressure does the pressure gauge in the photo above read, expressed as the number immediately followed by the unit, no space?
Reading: 90bar
